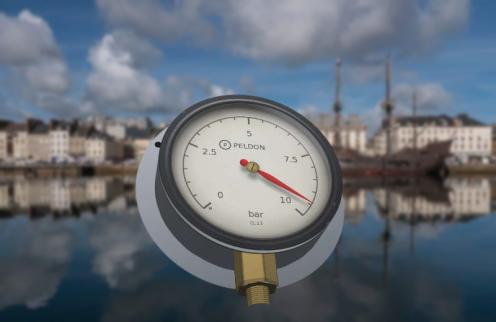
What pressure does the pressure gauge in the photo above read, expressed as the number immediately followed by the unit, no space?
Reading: 9.5bar
